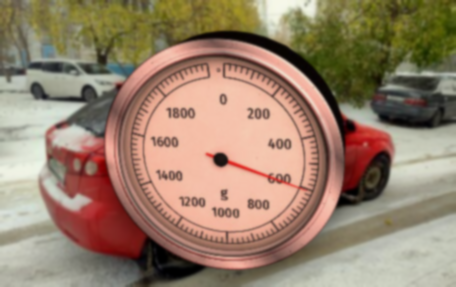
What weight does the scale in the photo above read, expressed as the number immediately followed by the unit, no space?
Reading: 600g
